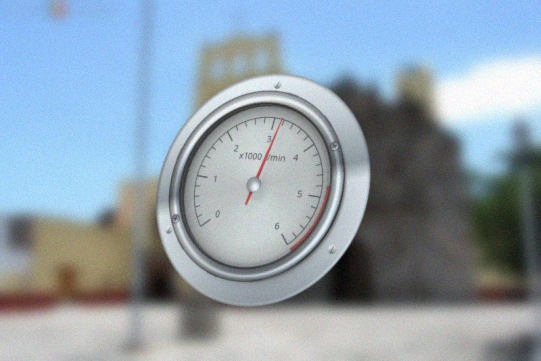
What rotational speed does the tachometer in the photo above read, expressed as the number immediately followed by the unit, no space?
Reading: 3200rpm
